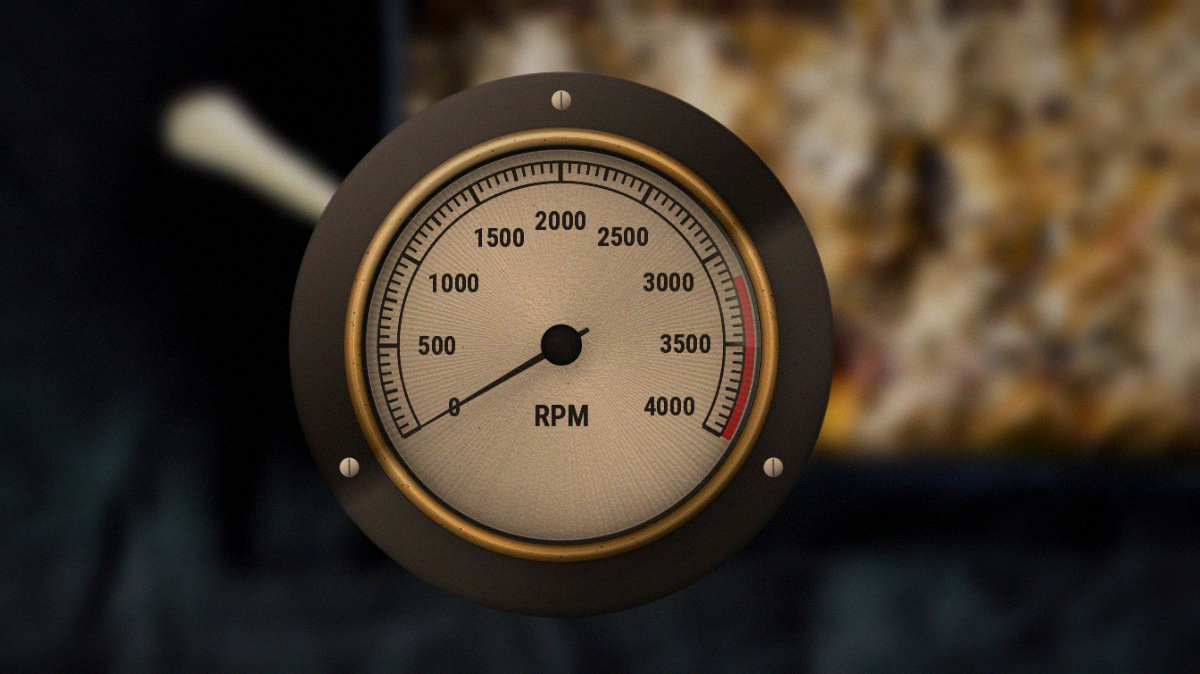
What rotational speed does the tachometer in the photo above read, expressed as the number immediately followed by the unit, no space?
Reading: 0rpm
